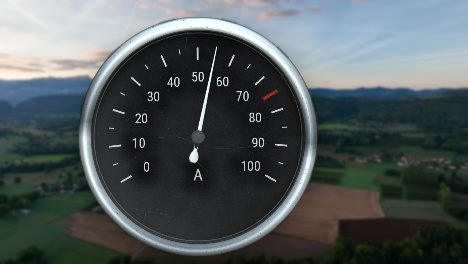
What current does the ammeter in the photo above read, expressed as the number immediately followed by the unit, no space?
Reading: 55A
